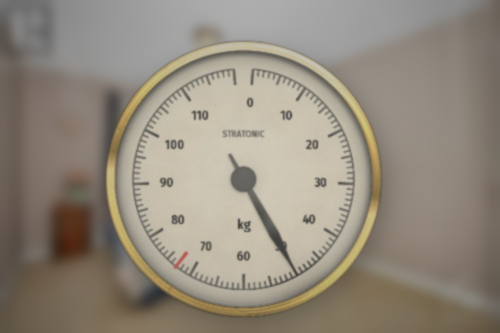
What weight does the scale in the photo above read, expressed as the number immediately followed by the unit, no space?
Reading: 50kg
